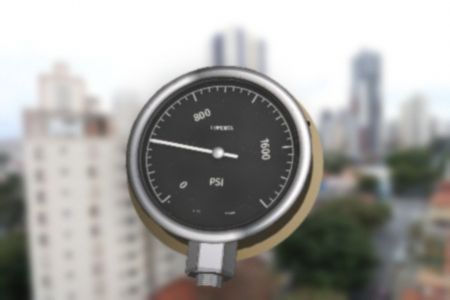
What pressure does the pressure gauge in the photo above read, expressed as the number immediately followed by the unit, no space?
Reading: 400psi
